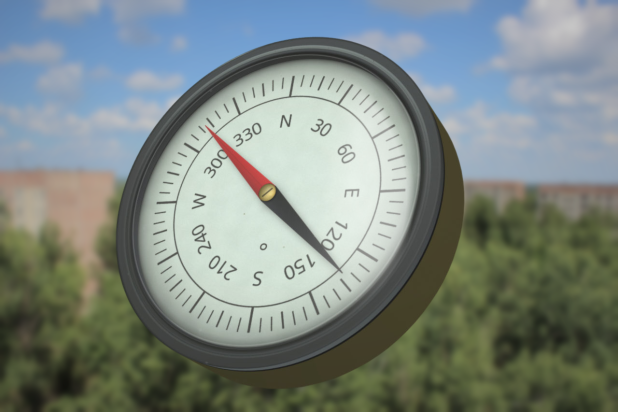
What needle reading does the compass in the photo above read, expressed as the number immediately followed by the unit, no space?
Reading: 312.5°
